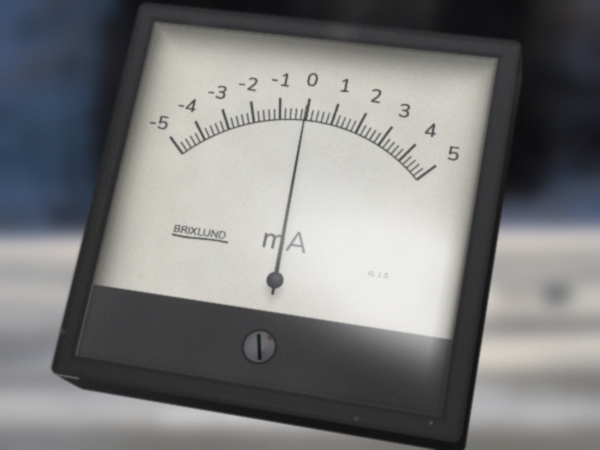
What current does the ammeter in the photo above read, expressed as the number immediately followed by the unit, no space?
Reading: 0mA
